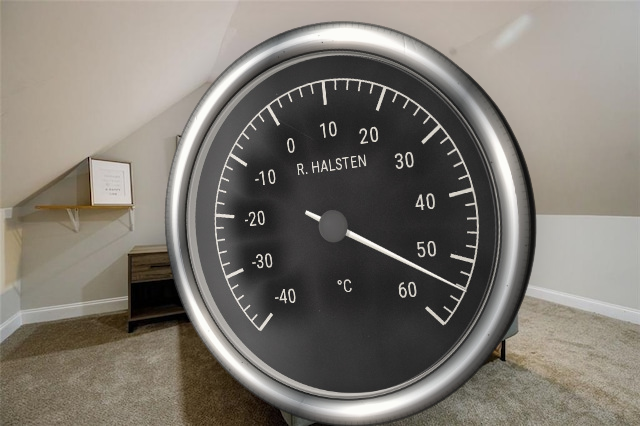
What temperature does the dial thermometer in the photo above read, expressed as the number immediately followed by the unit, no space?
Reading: 54°C
